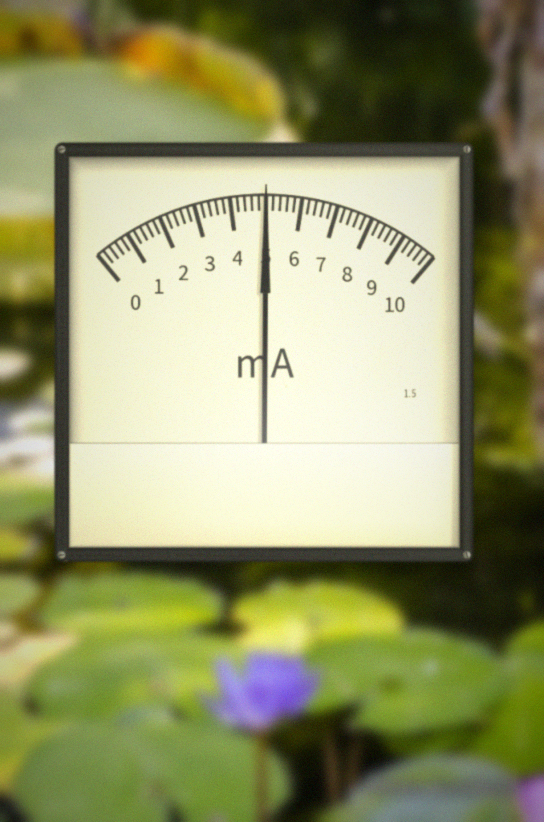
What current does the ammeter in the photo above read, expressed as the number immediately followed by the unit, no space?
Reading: 5mA
